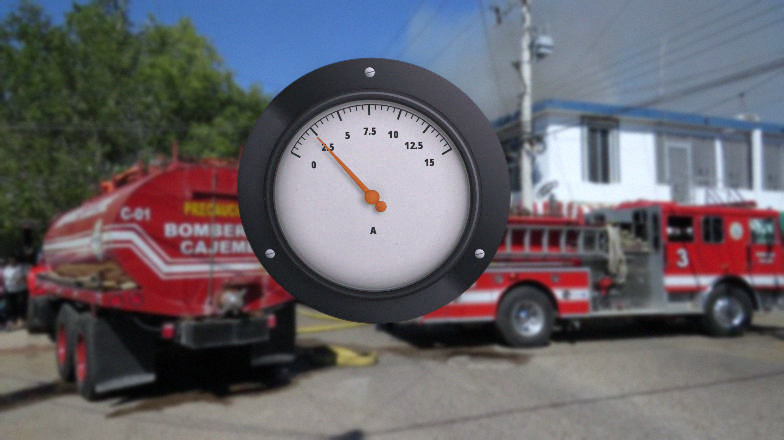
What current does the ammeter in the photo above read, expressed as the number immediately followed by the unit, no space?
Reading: 2.5A
